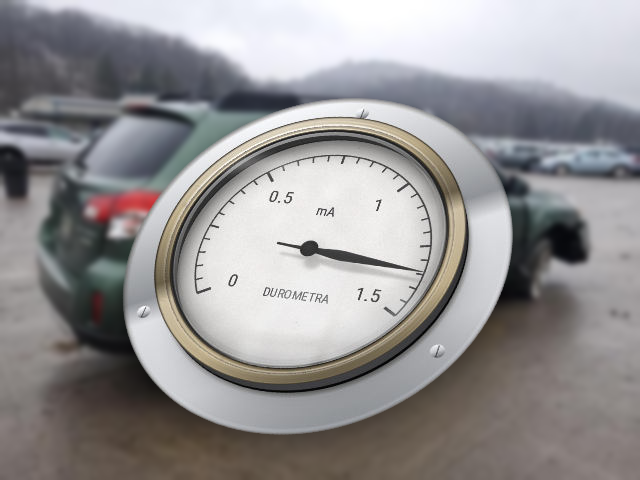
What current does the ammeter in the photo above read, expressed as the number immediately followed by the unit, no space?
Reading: 1.35mA
